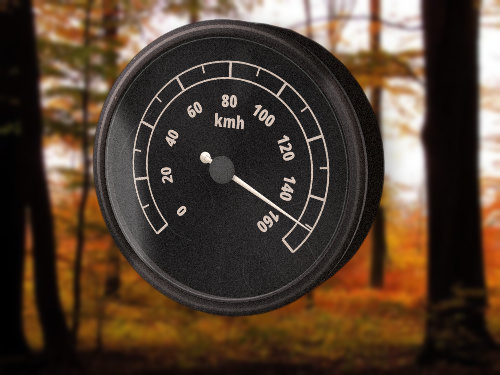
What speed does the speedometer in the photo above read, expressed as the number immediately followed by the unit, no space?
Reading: 150km/h
